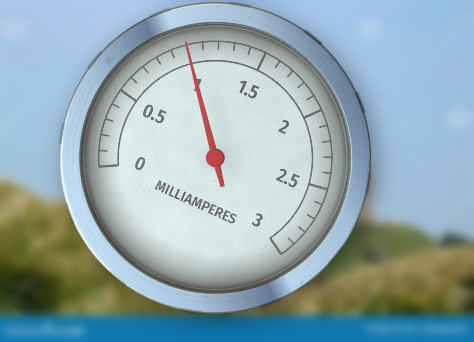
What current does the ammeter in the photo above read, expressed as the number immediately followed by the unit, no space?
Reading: 1mA
